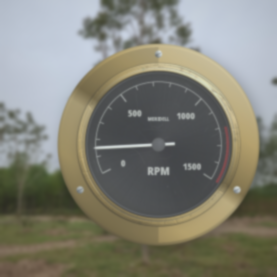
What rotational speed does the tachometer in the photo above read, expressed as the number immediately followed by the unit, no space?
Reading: 150rpm
